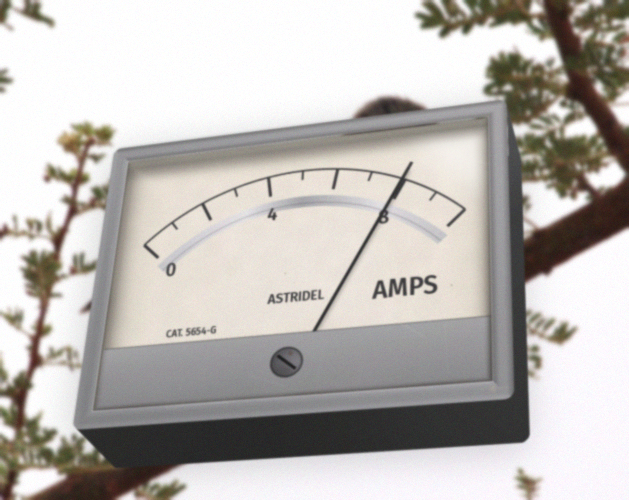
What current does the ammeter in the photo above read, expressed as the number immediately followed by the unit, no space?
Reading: 8A
